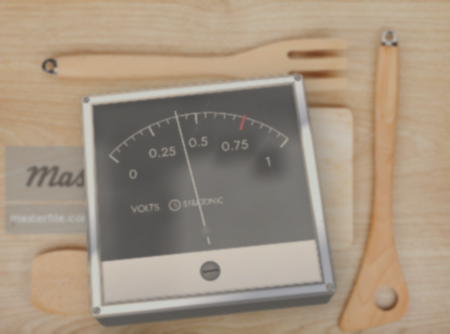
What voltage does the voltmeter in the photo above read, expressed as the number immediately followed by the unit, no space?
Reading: 0.4V
